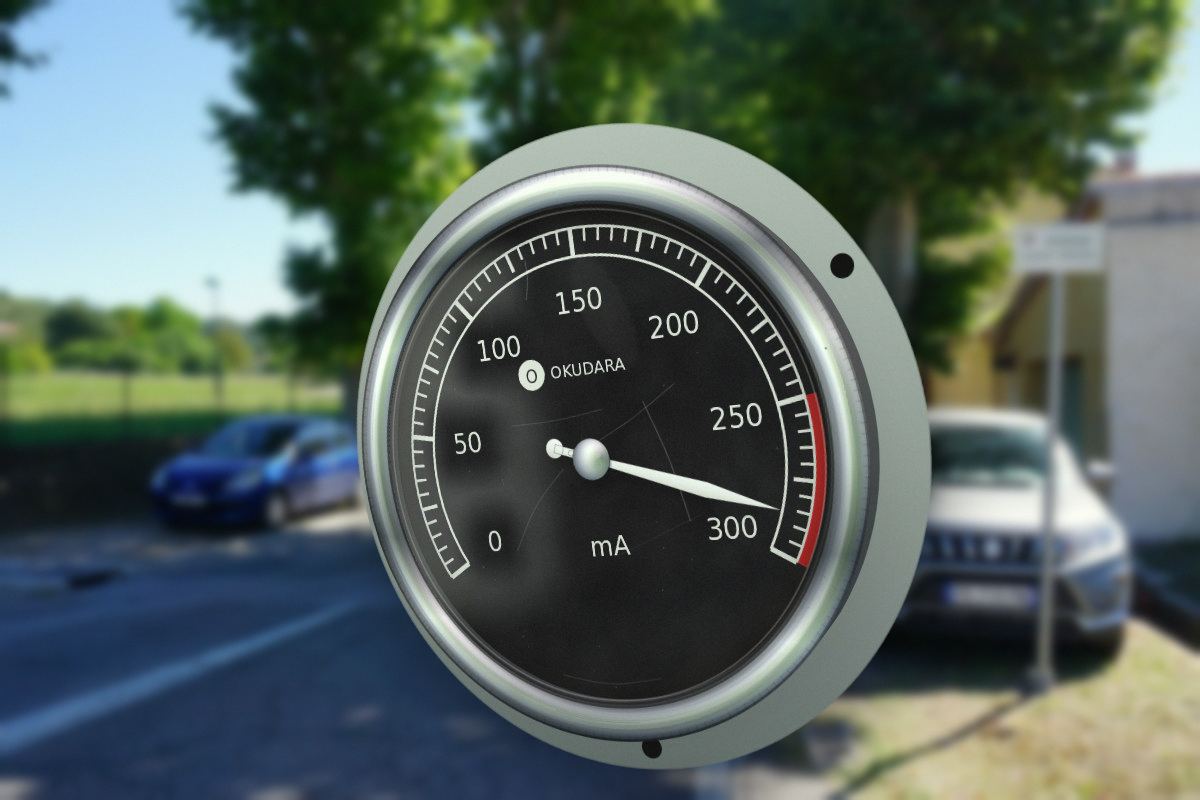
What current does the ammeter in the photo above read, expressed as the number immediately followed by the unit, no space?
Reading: 285mA
